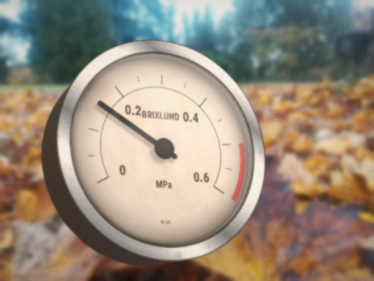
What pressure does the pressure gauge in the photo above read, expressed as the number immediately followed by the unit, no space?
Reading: 0.15MPa
